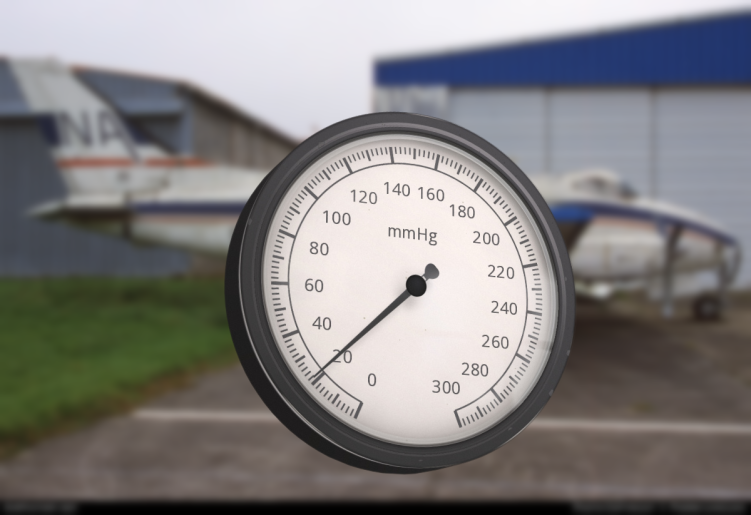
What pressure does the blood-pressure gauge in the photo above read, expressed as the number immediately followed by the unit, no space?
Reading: 22mmHg
